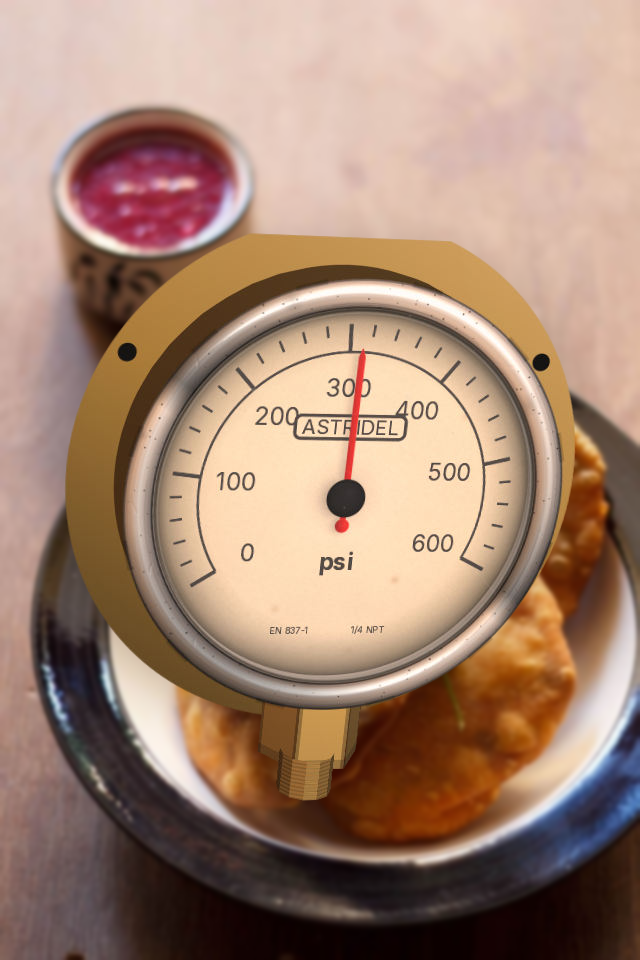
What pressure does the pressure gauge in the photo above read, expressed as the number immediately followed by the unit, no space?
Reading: 310psi
